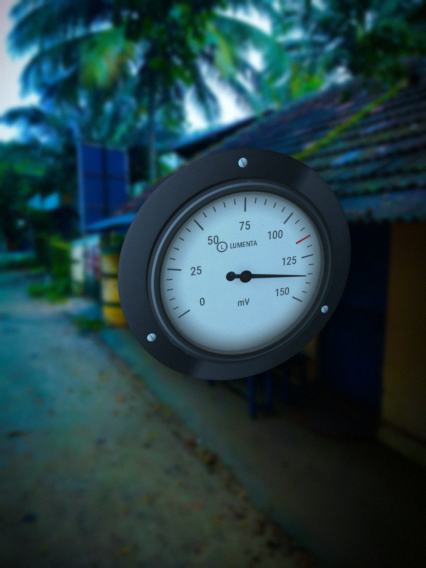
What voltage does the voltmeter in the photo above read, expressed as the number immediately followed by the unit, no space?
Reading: 135mV
